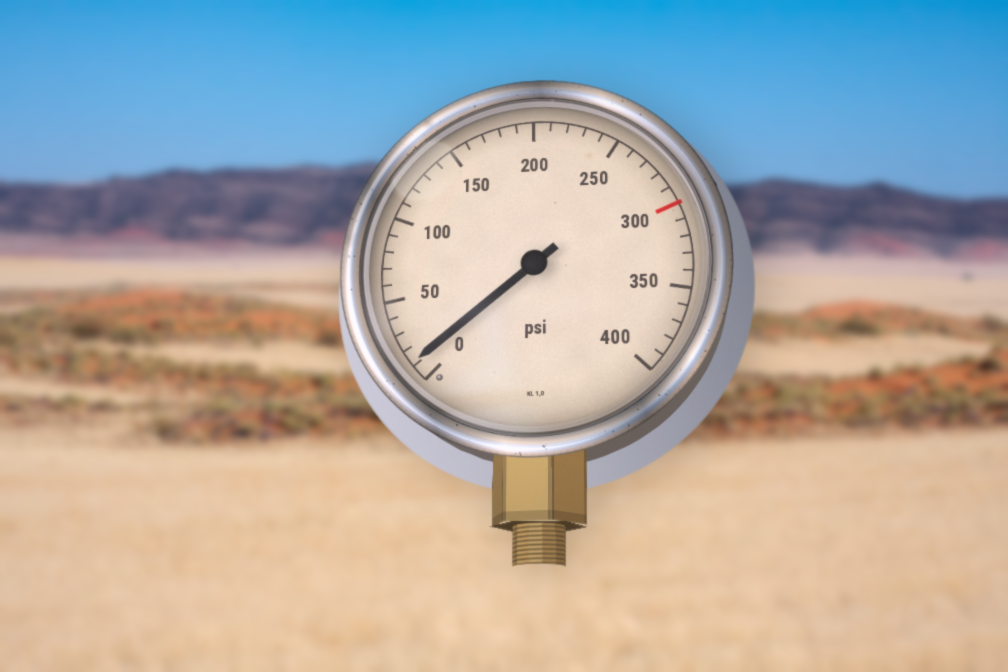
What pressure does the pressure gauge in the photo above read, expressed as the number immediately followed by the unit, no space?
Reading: 10psi
